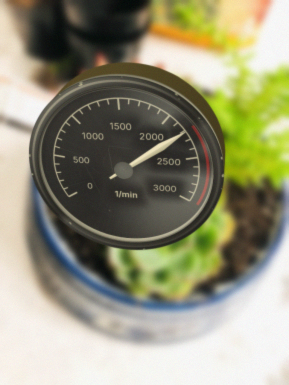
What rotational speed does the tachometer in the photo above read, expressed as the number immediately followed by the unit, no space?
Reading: 2200rpm
